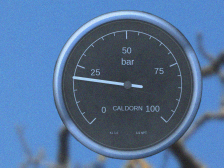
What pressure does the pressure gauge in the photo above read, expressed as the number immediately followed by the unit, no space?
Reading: 20bar
